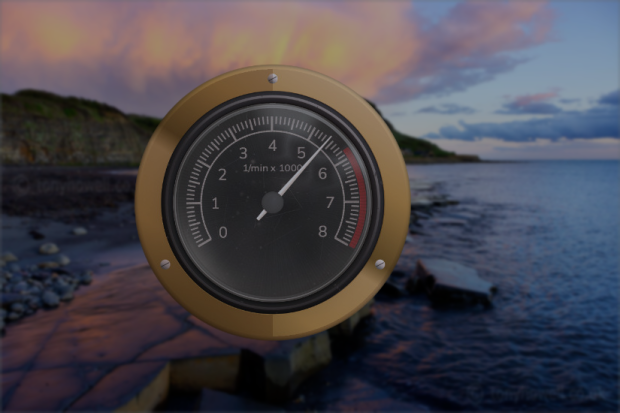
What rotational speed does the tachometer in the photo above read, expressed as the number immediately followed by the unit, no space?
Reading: 5400rpm
